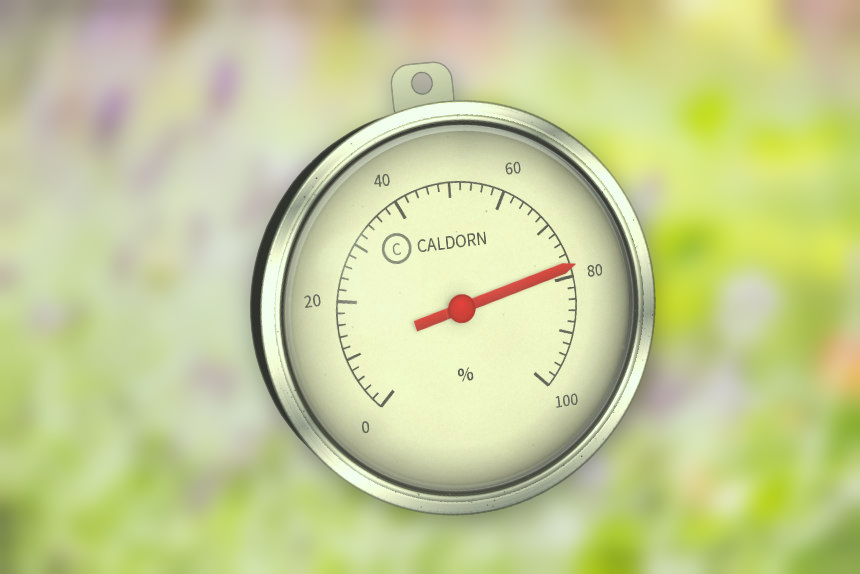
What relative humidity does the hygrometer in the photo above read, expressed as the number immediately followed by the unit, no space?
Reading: 78%
